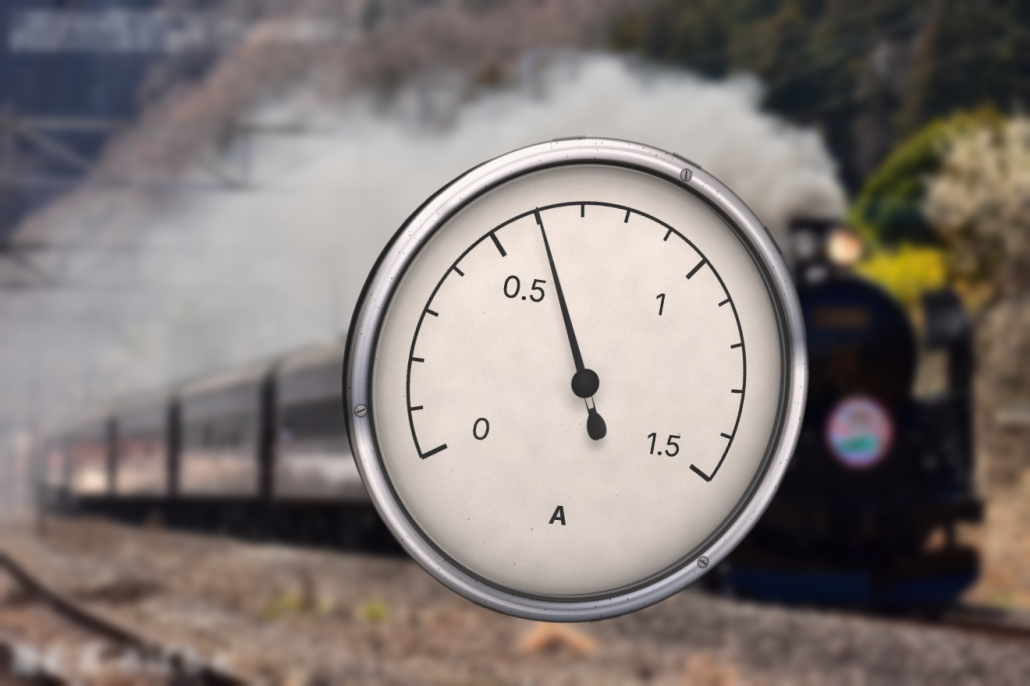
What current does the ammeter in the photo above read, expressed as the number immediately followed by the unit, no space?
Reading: 0.6A
